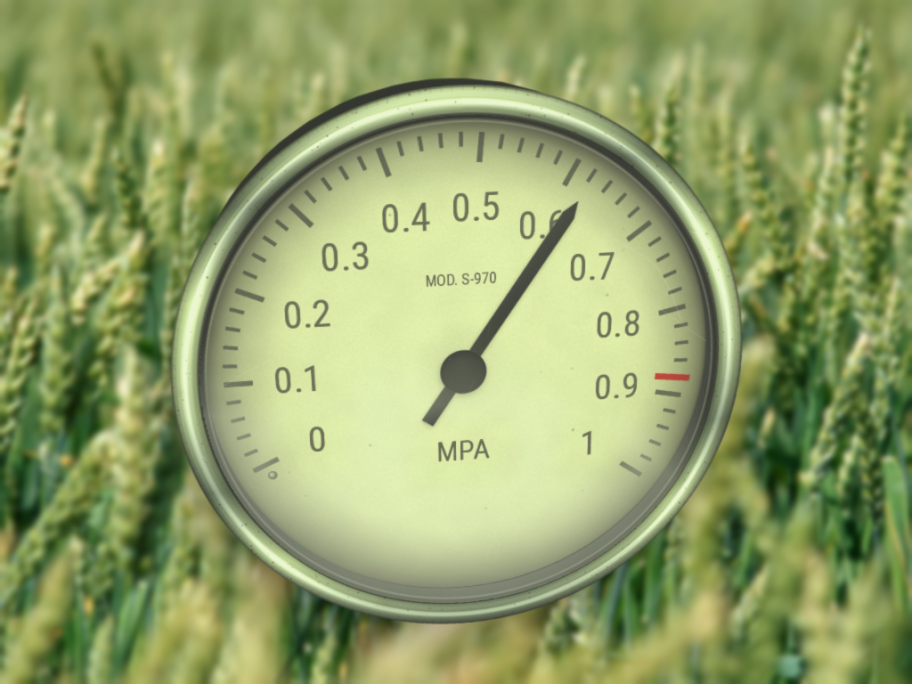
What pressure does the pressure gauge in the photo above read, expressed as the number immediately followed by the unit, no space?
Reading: 0.62MPa
